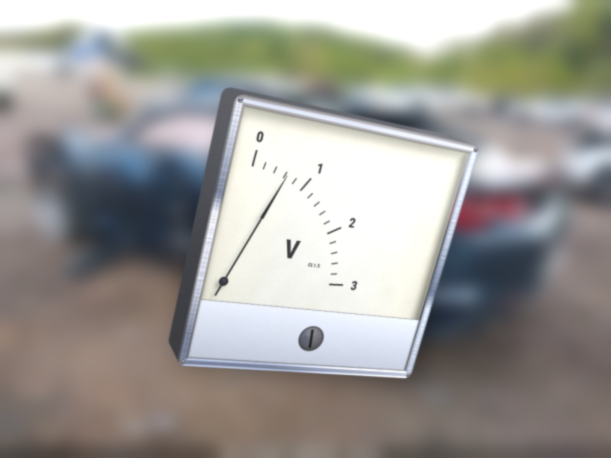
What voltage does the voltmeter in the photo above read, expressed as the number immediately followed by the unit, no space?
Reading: 0.6V
